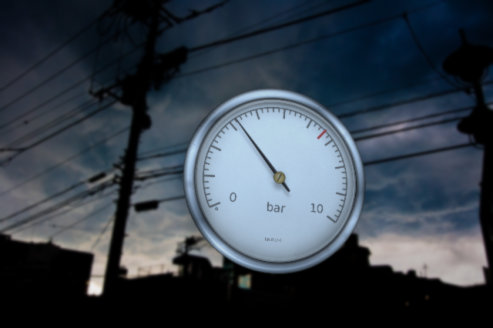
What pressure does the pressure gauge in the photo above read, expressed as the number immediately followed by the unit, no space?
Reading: 3.2bar
